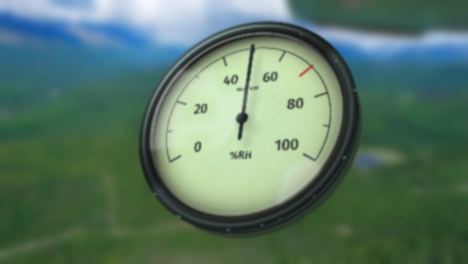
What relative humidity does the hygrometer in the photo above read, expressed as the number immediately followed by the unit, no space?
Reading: 50%
